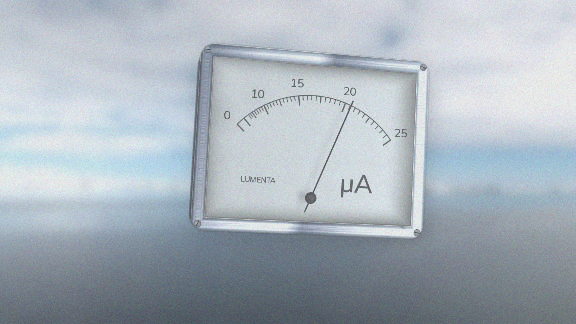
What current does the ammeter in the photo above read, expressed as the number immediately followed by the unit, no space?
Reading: 20.5µA
